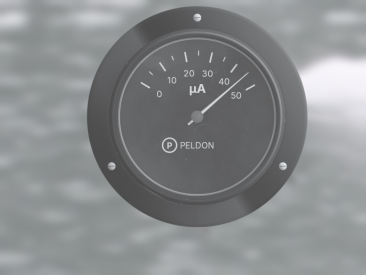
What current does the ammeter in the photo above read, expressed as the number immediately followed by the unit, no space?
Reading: 45µA
